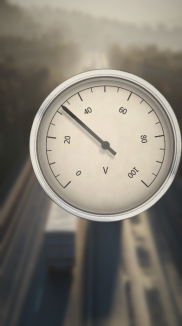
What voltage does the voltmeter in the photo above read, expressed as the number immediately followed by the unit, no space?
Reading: 32.5V
